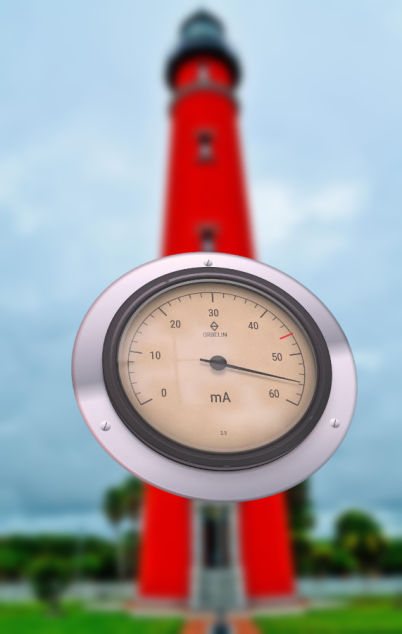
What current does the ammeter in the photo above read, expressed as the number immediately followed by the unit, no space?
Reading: 56mA
